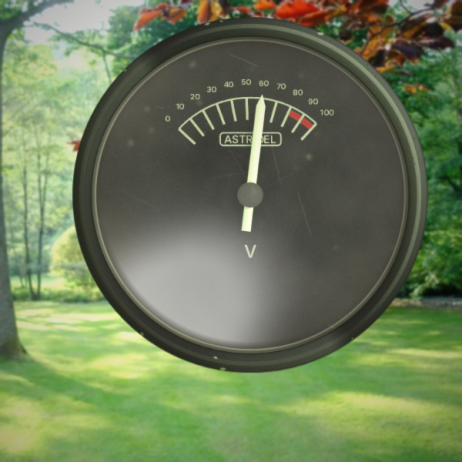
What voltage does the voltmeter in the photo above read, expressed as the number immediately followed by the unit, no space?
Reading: 60V
